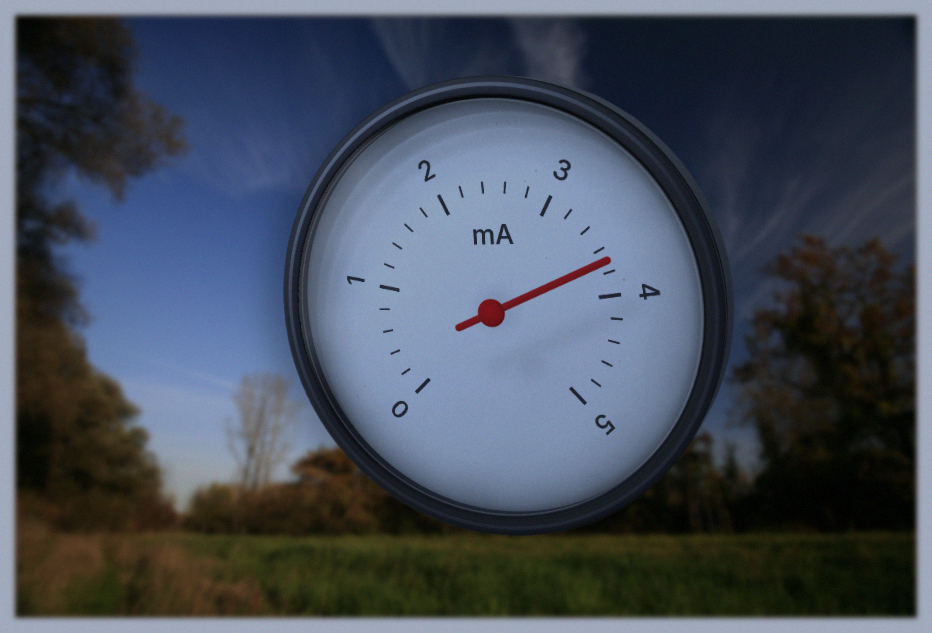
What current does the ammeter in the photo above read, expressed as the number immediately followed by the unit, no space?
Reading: 3.7mA
